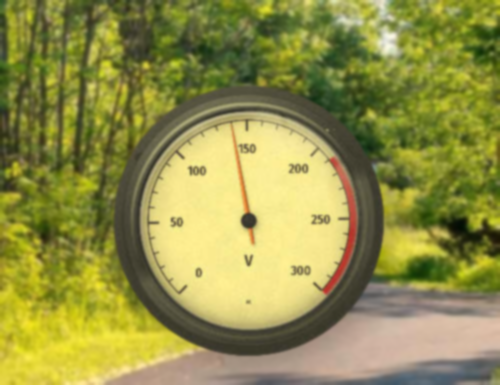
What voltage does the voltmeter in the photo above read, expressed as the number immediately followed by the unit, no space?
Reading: 140V
